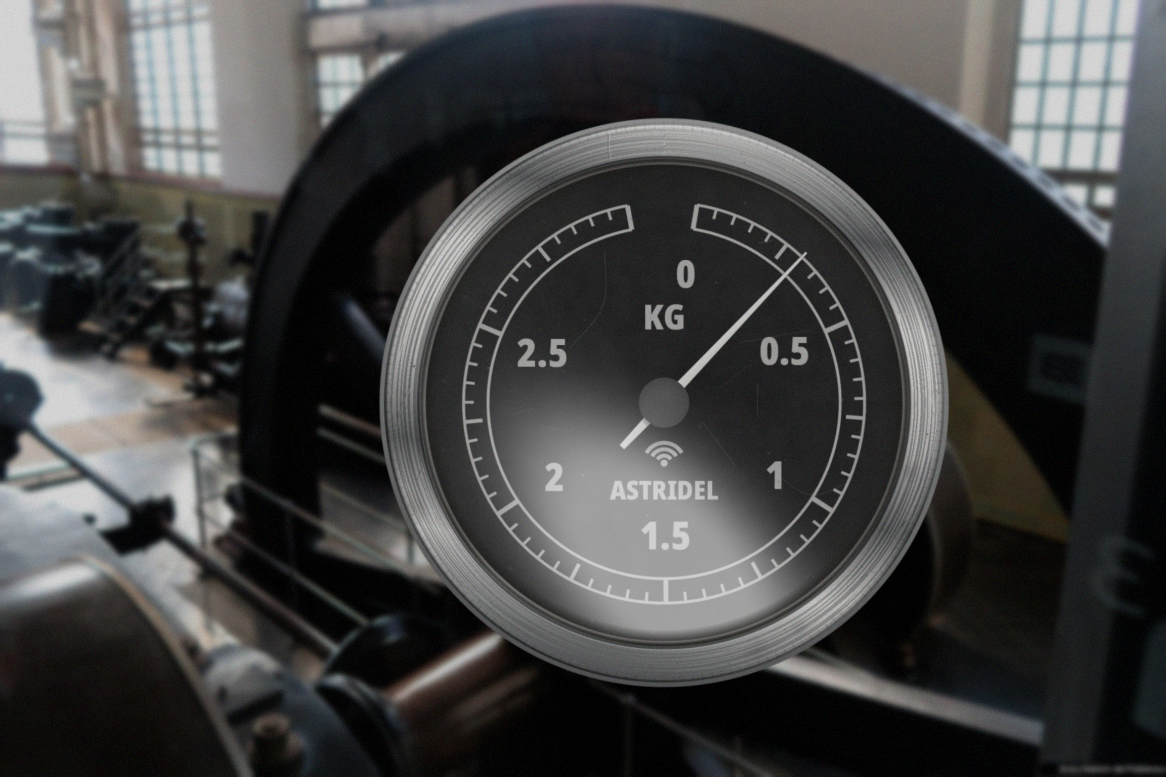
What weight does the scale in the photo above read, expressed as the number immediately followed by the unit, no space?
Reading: 0.3kg
